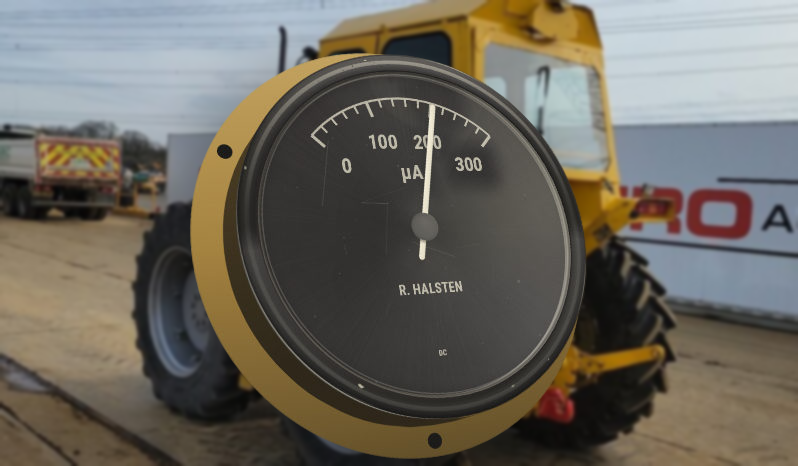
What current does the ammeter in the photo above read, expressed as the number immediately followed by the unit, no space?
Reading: 200µA
